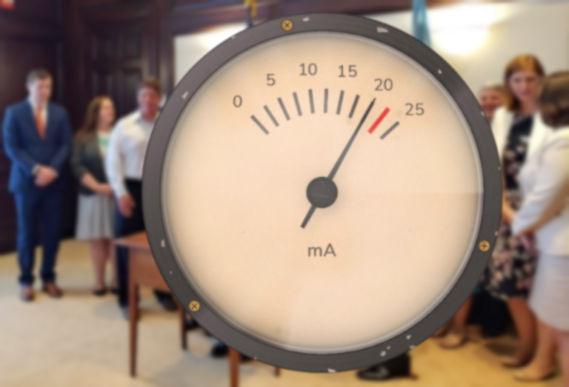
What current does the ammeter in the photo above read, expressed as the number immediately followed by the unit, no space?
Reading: 20mA
